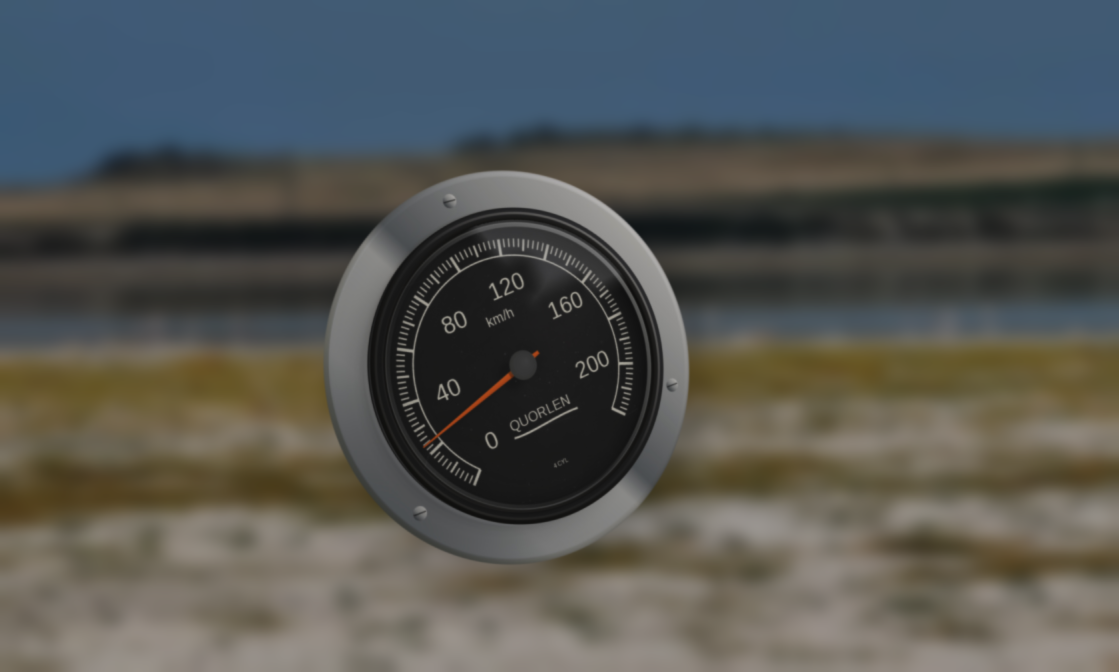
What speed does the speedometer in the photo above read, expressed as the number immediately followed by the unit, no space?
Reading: 24km/h
